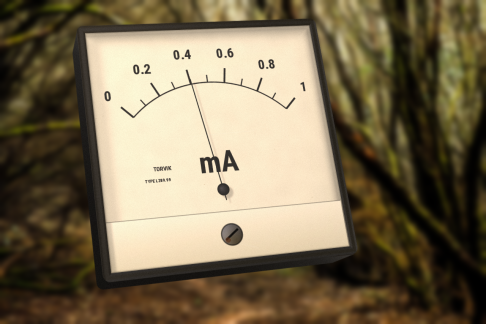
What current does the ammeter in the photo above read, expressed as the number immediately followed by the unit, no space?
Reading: 0.4mA
